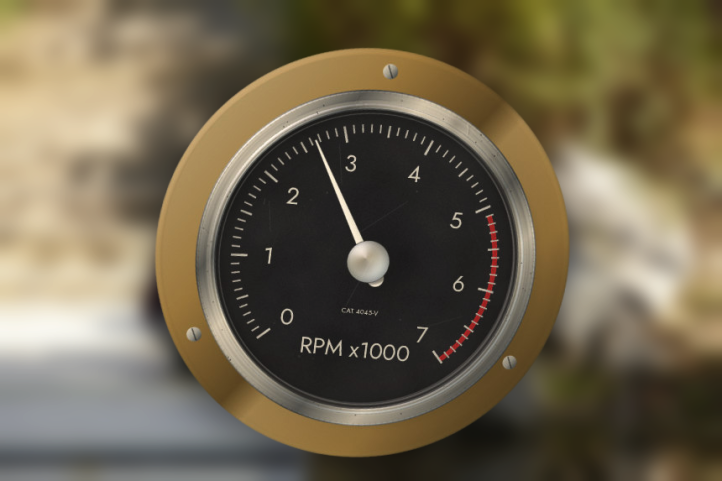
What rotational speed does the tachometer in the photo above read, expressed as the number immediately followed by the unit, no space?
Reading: 2650rpm
